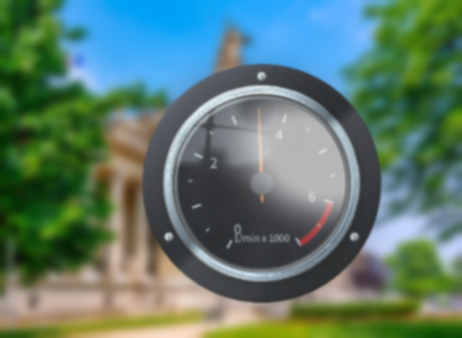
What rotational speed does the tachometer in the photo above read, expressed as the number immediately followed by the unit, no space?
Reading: 3500rpm
